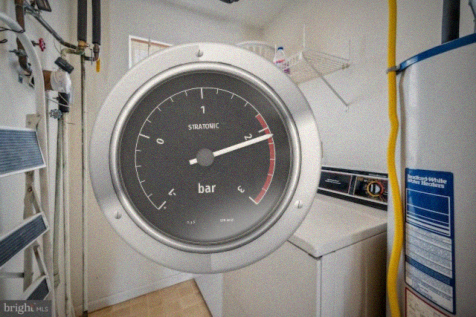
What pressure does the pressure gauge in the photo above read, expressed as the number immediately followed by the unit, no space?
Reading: 2.1bar
